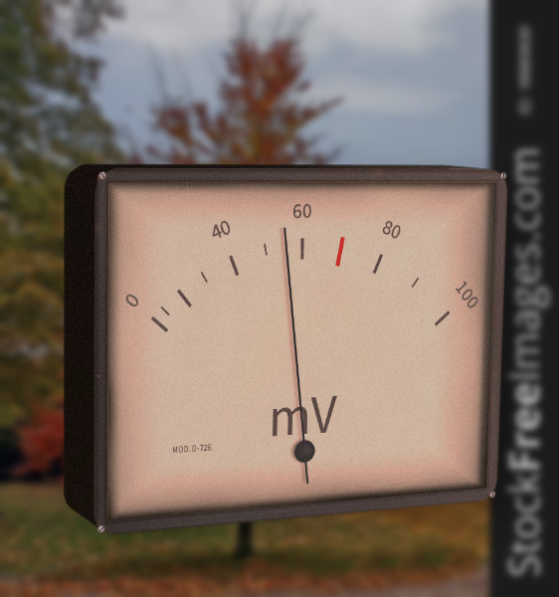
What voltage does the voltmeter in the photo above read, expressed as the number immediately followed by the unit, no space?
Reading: 55mV
